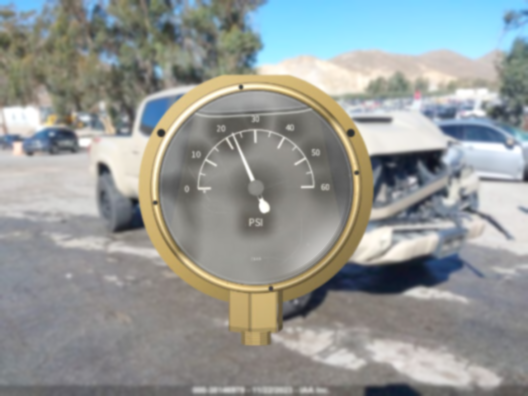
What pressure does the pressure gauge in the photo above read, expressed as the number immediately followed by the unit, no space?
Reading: 22.5psi
